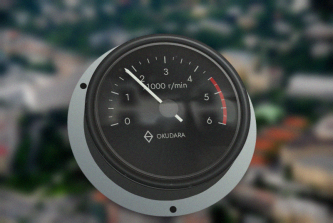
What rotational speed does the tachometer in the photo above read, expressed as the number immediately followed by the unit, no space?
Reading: 1750rpm
